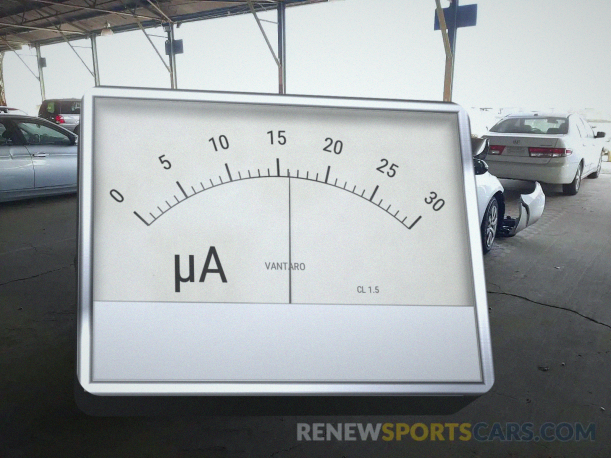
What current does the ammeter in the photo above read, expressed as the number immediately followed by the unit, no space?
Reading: 16µA
